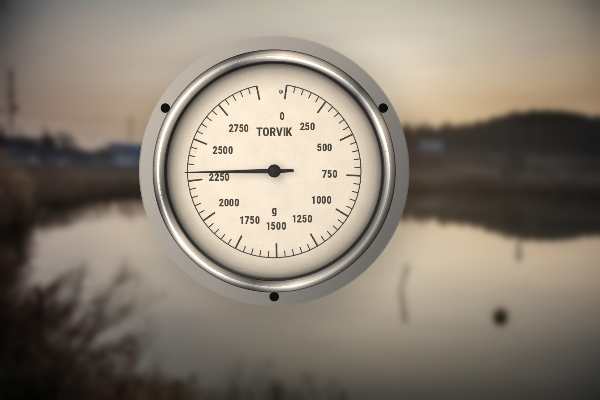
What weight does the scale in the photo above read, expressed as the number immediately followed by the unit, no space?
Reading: 2300g
